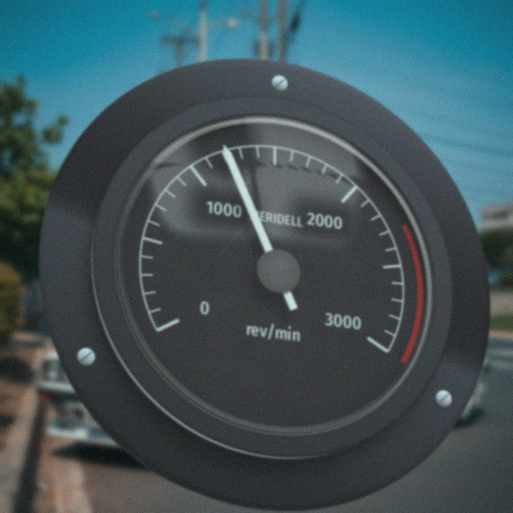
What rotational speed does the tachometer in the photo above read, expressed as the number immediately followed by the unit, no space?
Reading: 1200rpm
